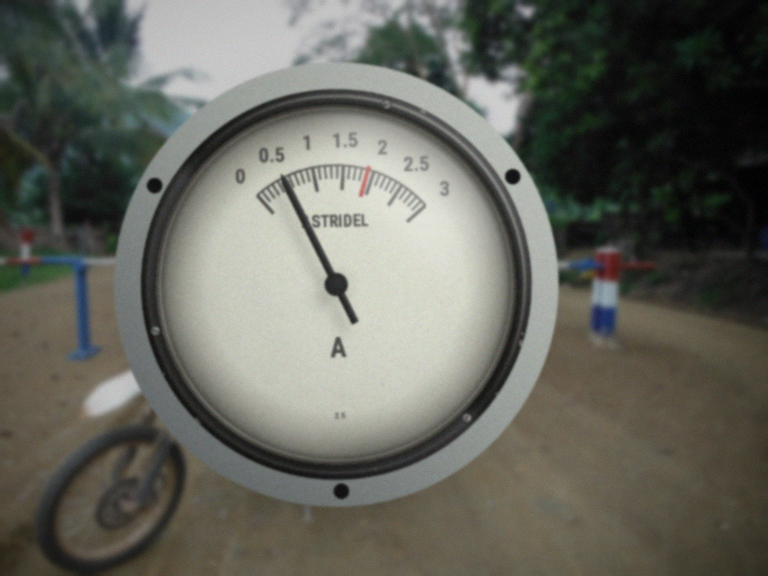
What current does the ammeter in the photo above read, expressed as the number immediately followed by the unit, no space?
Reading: 0.5A
